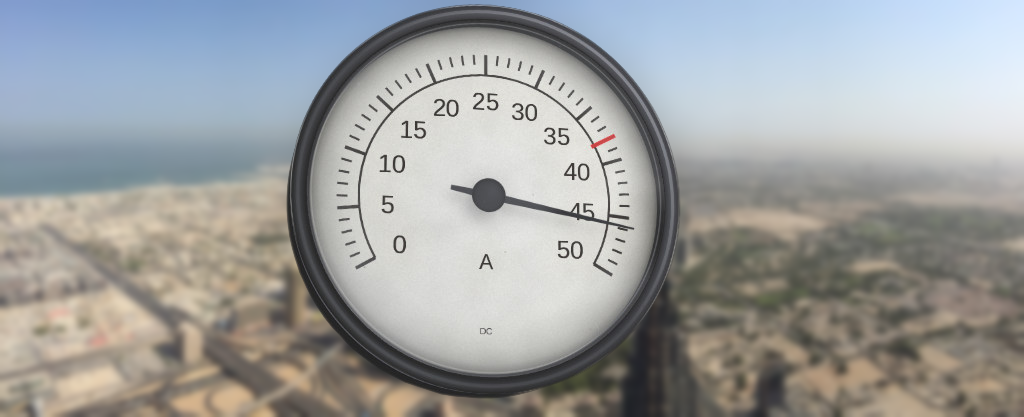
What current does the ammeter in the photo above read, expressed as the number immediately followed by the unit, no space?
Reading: 46A
